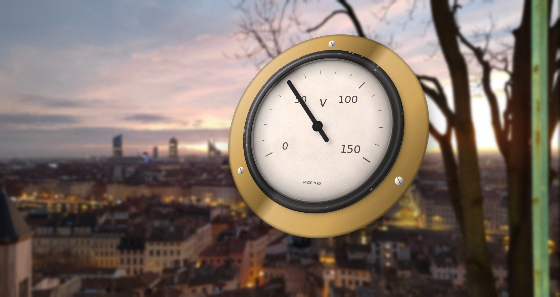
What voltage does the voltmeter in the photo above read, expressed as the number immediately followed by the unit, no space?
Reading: 50V
